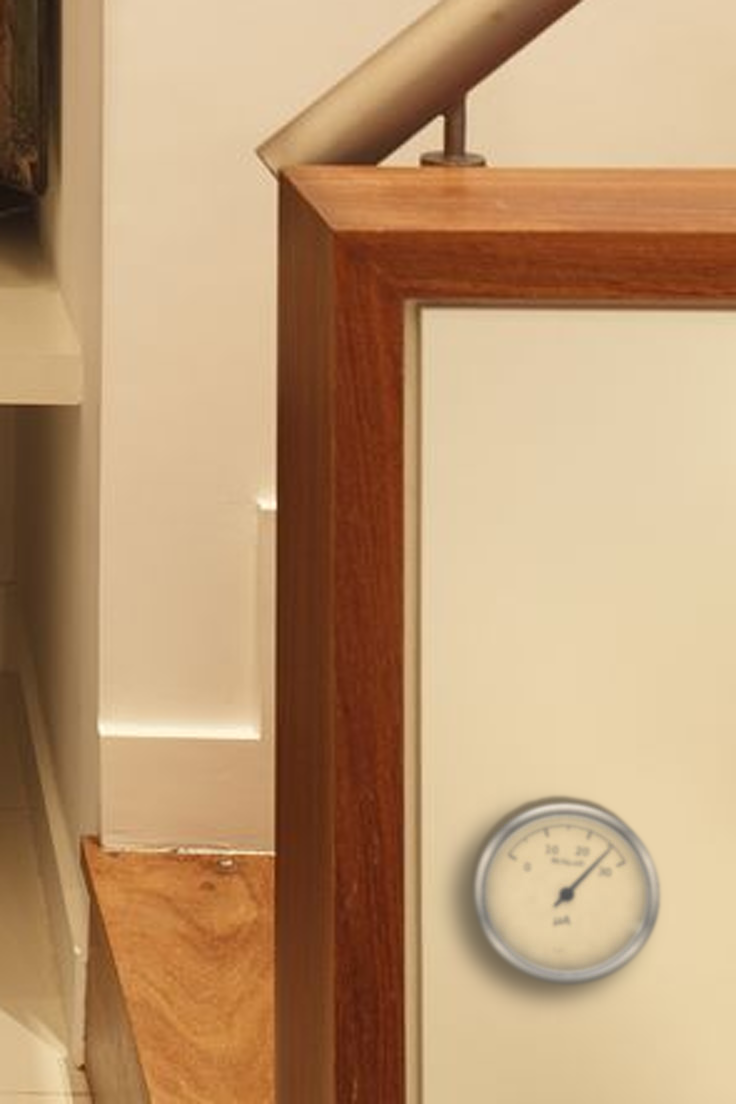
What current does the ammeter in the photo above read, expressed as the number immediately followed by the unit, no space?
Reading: 25µA
